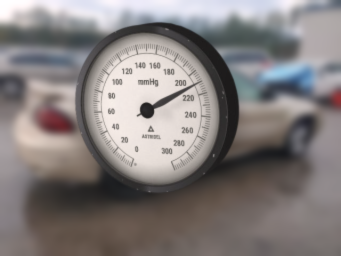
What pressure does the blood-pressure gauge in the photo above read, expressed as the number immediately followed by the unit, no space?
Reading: 210mmHg
